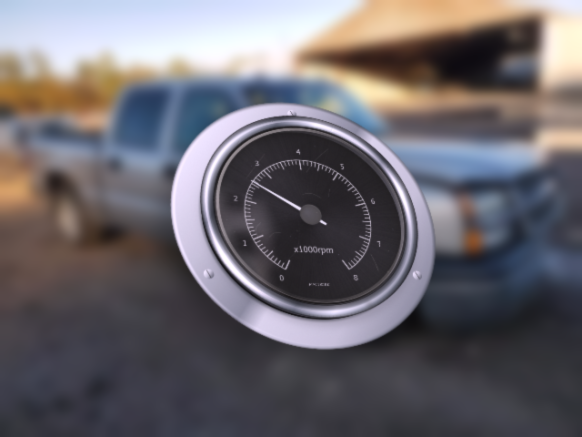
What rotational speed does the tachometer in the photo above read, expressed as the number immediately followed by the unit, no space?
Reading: 2500rpm
